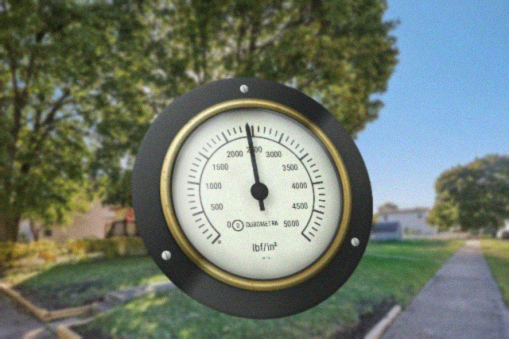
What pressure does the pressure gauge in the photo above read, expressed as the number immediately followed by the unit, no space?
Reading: 2400psi
